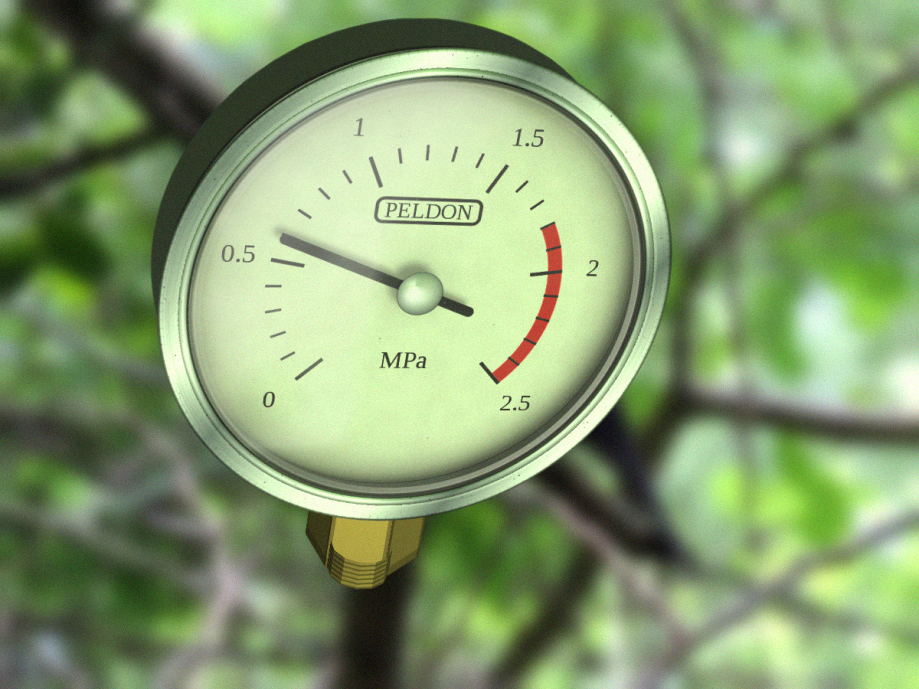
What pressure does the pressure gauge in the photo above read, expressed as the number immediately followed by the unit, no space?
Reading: 0.6MPa
